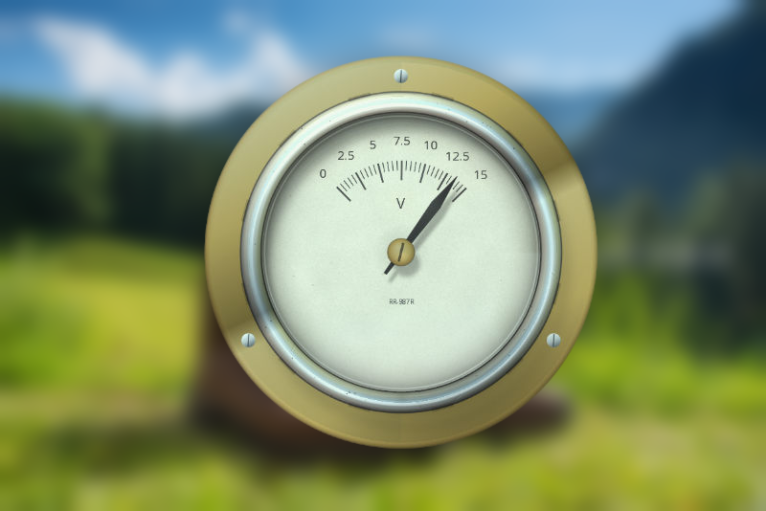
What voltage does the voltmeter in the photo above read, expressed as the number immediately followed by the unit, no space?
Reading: 13.5V
